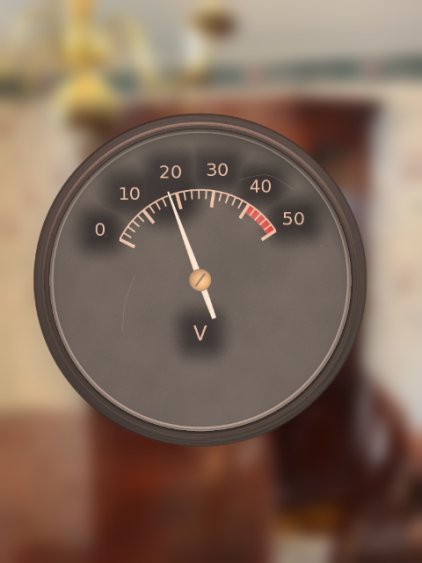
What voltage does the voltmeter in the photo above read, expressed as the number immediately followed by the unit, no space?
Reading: 18V
